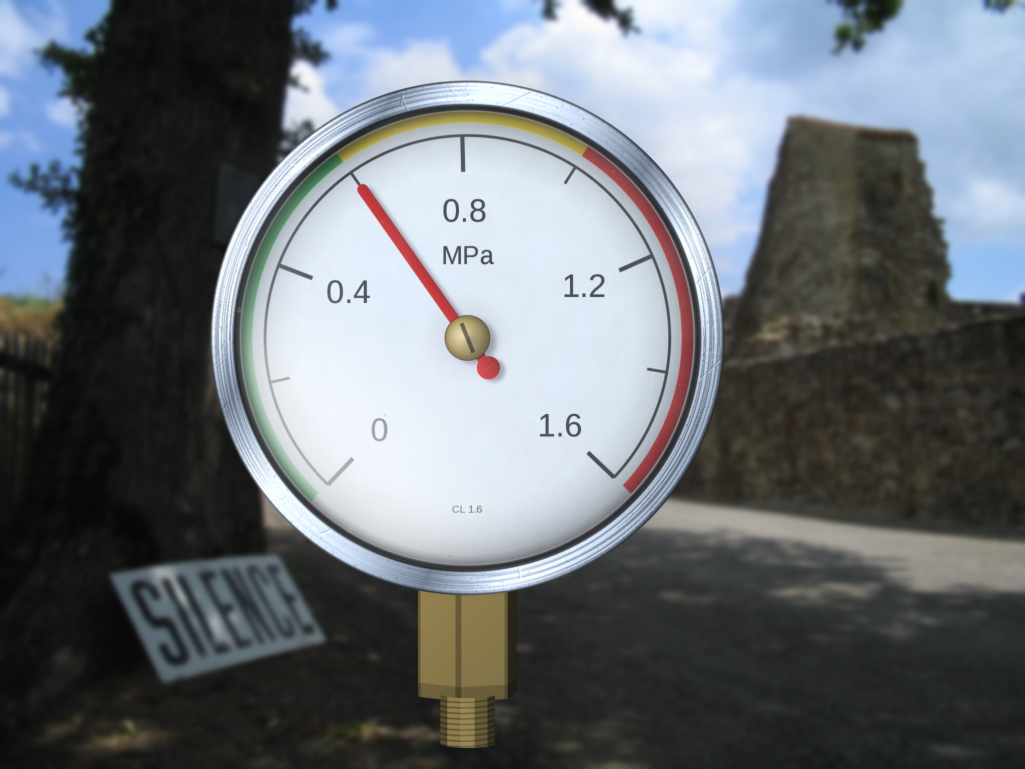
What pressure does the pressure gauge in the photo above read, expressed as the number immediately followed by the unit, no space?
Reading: 0.6MPa
